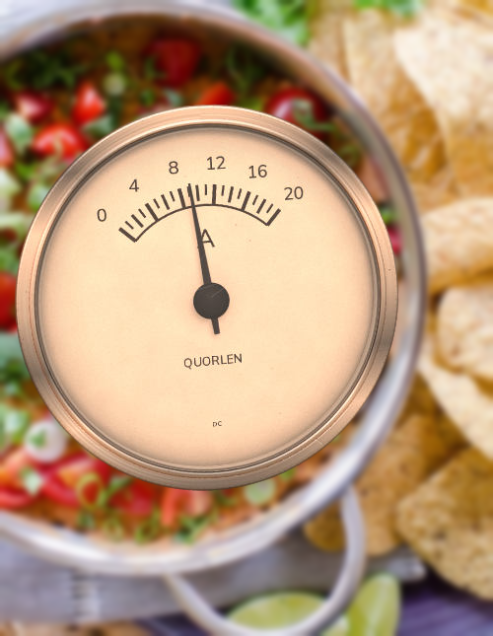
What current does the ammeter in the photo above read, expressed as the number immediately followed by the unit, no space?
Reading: 9A
